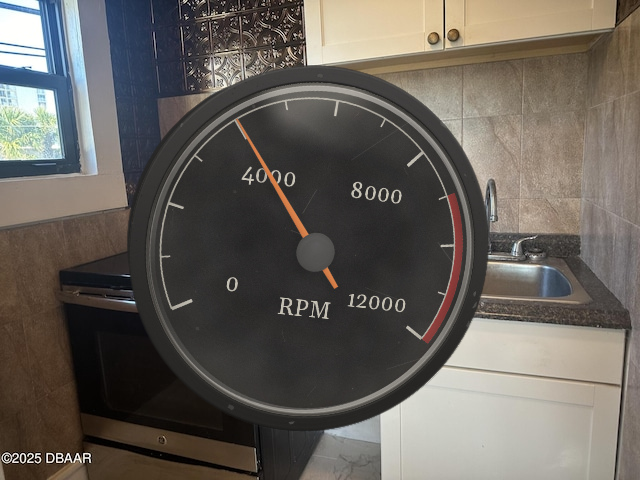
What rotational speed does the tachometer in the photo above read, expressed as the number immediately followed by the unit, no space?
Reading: 4000rpm
